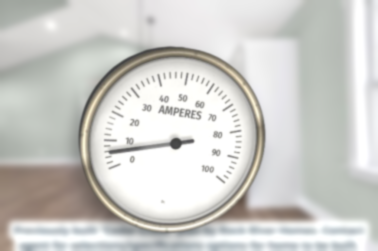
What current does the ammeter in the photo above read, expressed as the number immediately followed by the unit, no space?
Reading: 6A
